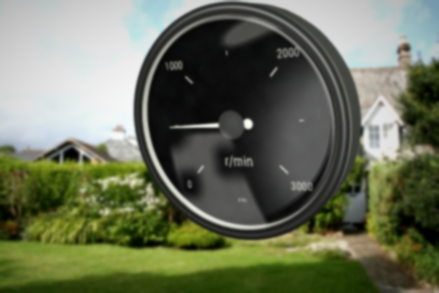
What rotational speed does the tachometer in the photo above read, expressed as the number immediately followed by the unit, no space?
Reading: 500rpm
